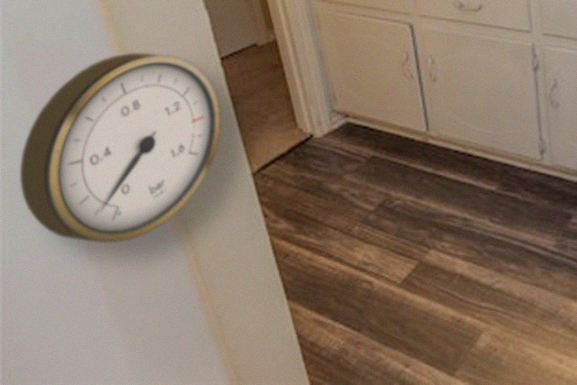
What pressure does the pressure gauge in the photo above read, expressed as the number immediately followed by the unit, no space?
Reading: 0.1bar
